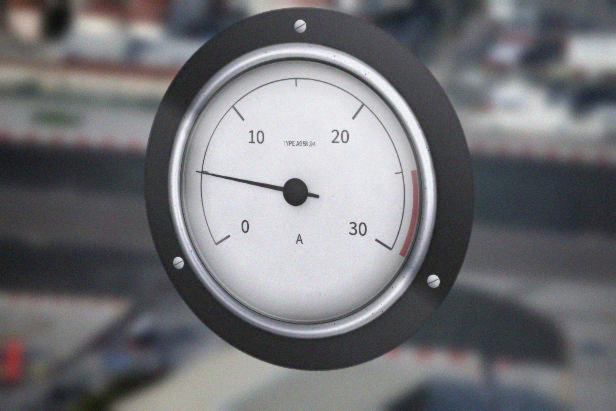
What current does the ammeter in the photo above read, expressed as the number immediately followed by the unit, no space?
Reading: 5A
